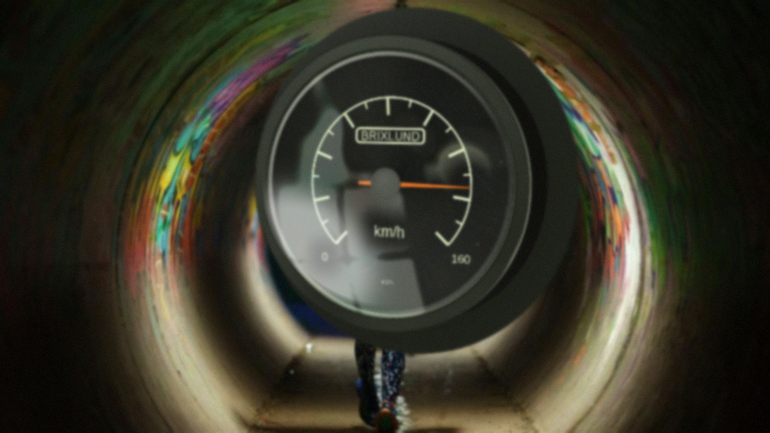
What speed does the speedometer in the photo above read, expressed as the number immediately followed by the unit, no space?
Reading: 135km/h
